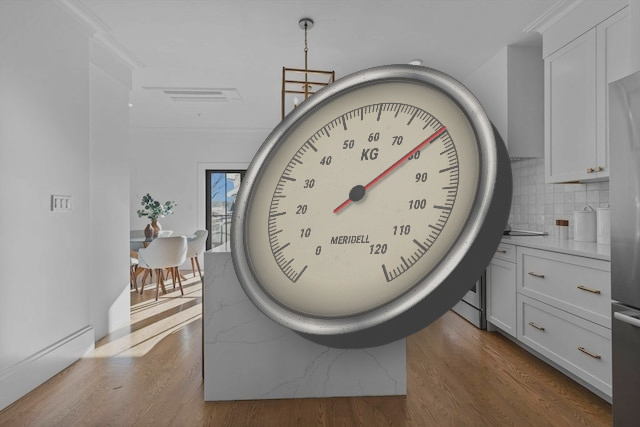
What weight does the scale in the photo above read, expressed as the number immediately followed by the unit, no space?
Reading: 80kg
